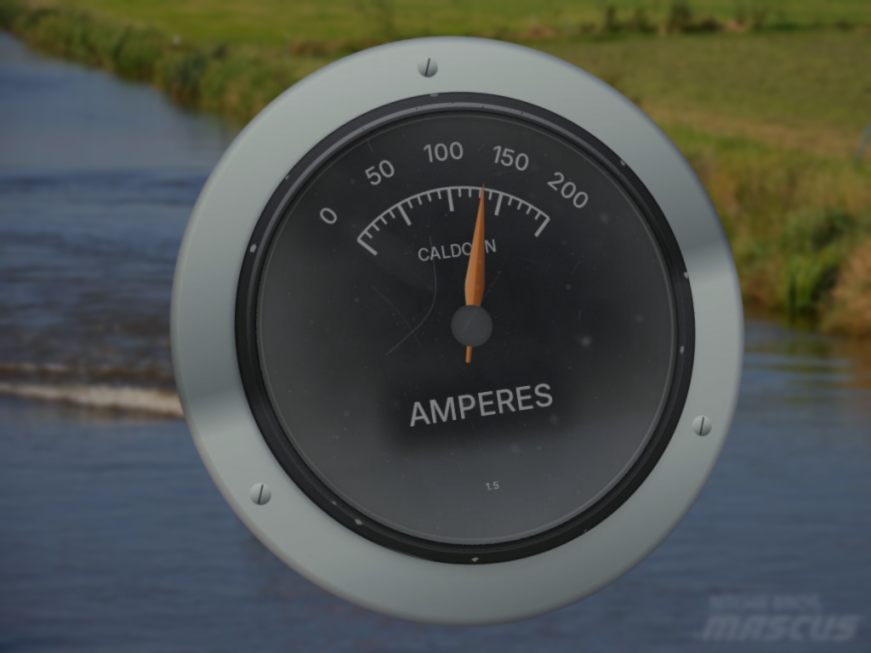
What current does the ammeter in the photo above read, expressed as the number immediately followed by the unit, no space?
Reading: 130A
